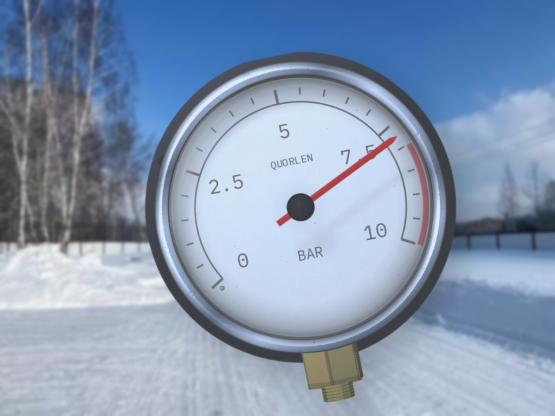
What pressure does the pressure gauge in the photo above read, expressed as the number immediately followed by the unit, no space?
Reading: 7.75bar
